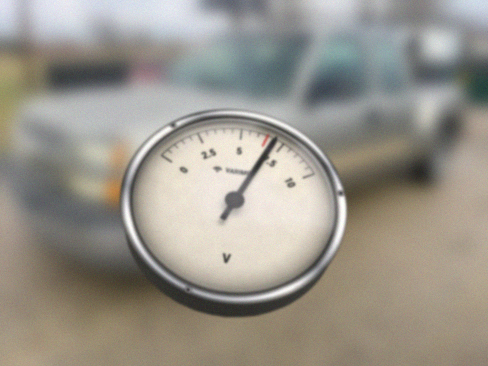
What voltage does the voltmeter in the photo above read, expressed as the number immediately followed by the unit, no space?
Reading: 7V
